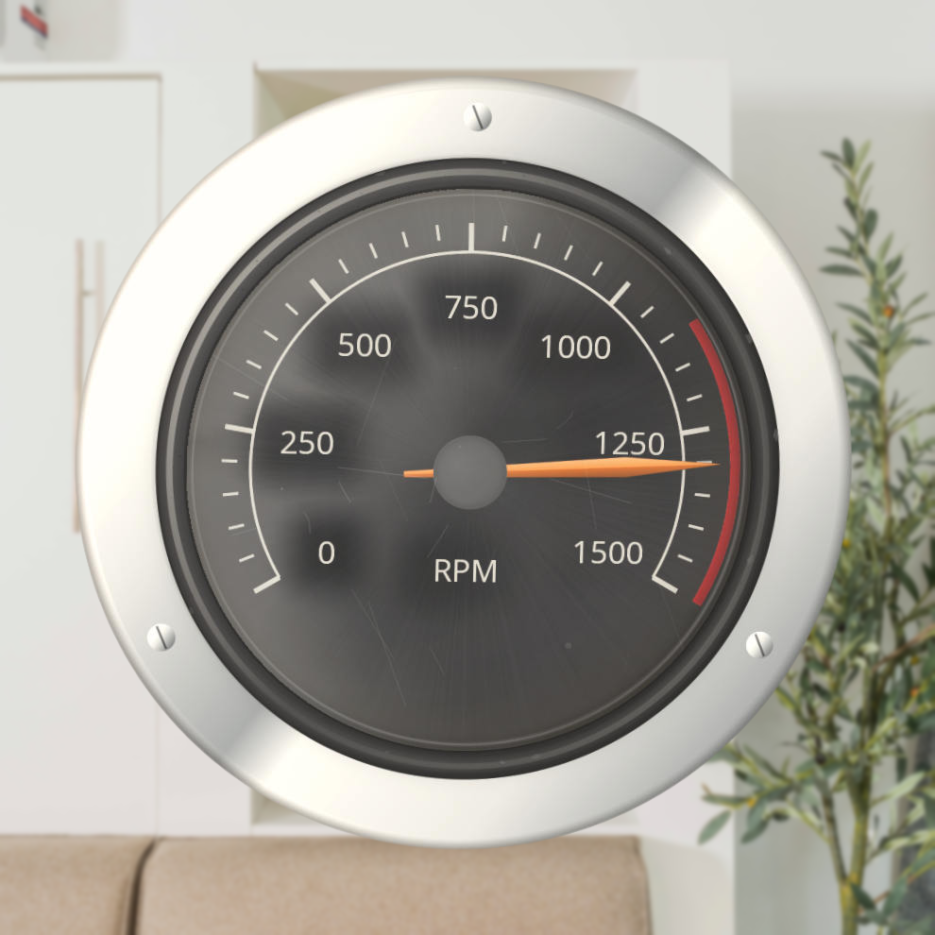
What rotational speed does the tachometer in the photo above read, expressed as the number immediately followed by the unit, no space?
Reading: 1300rpm
